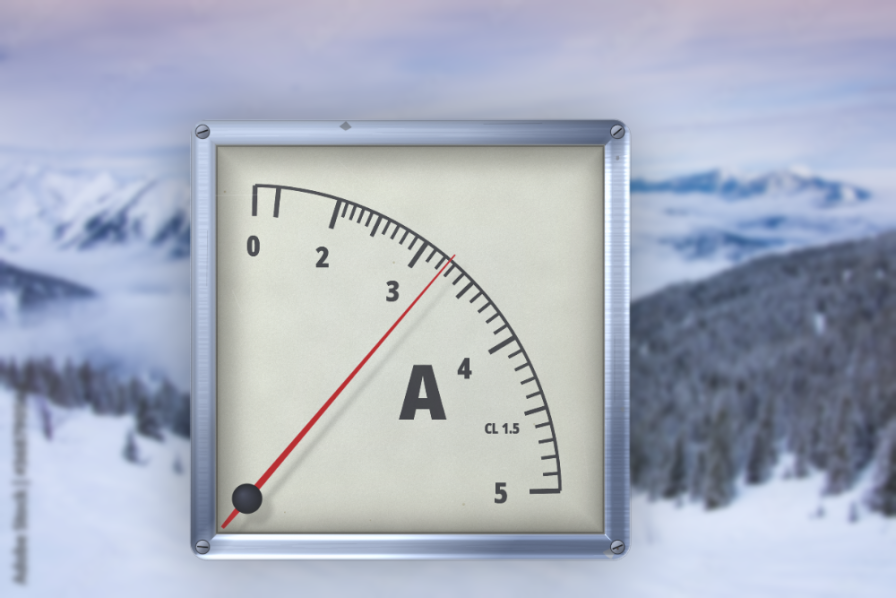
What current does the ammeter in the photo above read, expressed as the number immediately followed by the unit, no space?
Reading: 3.25A
